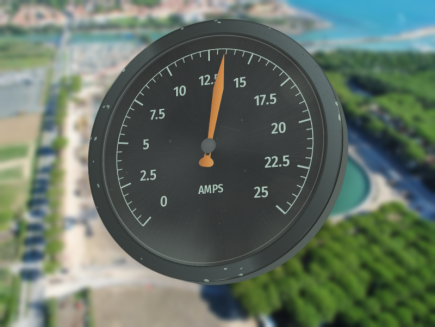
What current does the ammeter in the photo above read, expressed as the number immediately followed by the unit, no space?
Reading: 13.5A
